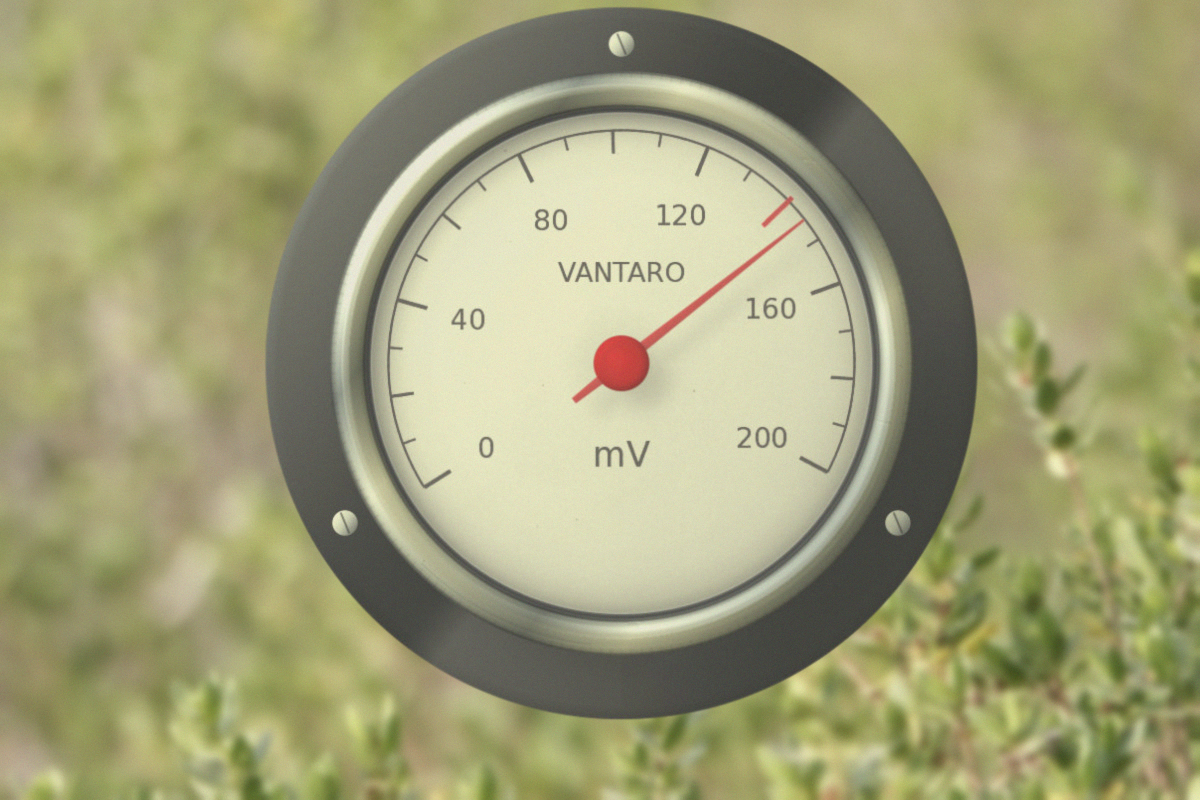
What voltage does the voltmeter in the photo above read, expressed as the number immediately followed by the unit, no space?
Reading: 145mV
